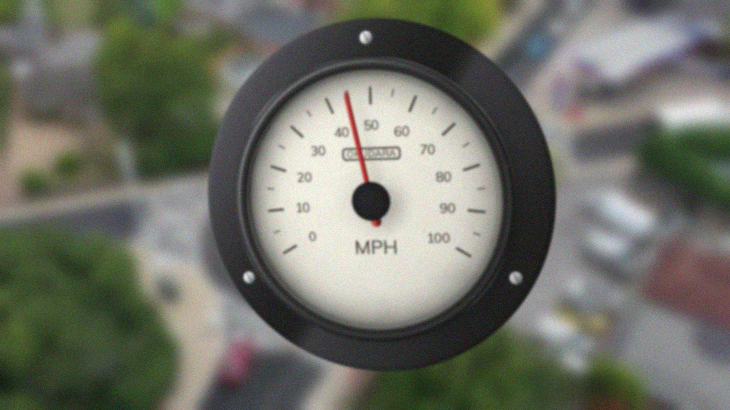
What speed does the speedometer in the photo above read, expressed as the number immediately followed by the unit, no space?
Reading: 45mph
